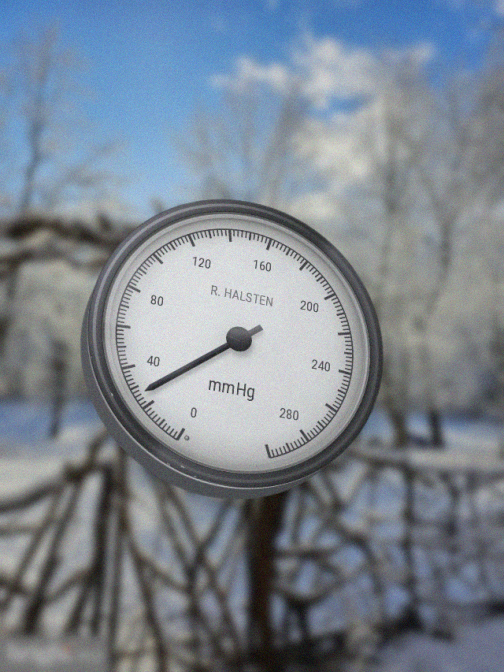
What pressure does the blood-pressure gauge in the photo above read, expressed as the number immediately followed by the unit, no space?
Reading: 26mmHg
